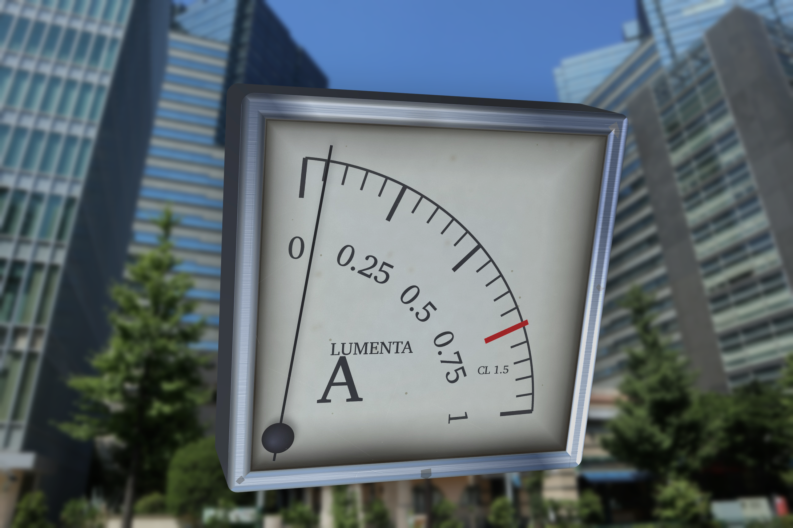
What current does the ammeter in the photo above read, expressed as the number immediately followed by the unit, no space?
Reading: 0.05A
